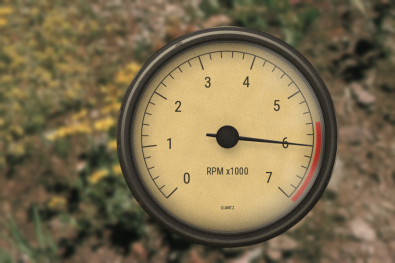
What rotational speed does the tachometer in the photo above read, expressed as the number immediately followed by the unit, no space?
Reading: 6000rpm
